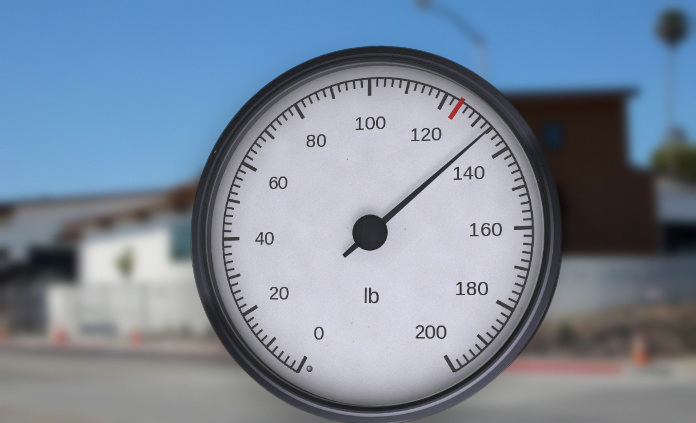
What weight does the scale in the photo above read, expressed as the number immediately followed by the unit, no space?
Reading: 134lb
